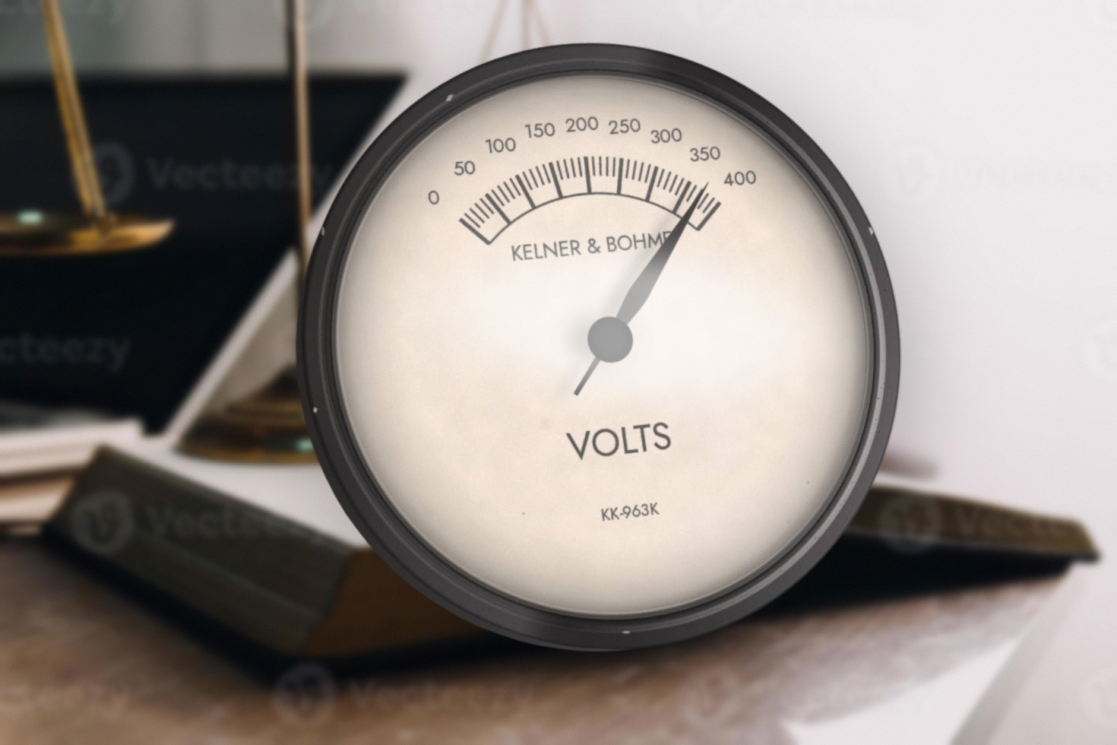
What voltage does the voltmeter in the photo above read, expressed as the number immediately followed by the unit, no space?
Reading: 370V
